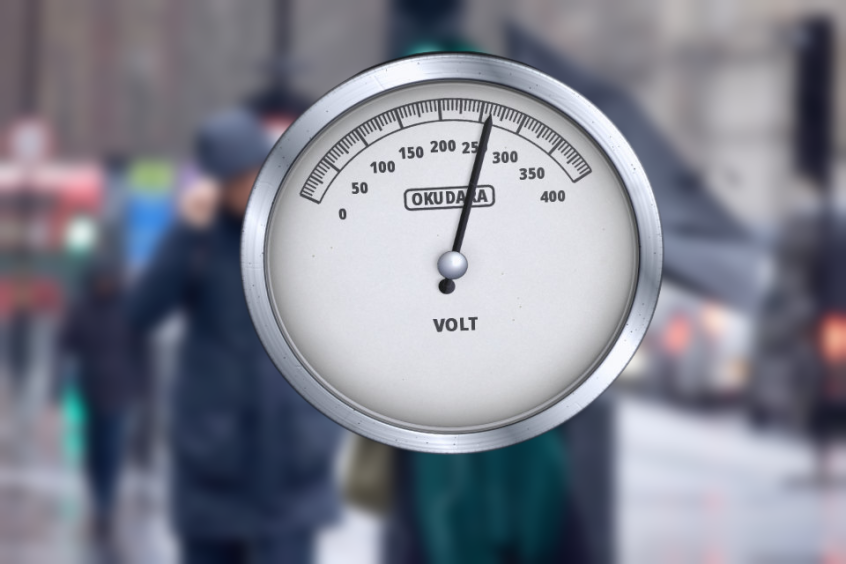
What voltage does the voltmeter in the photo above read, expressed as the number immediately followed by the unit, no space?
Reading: 260V
